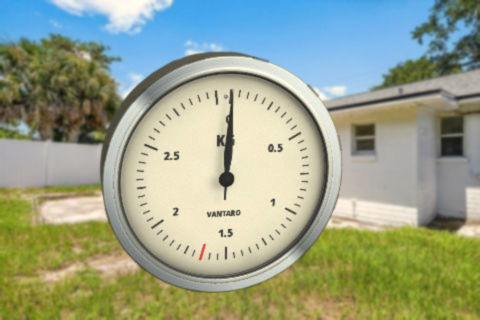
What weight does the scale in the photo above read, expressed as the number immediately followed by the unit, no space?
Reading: 0kg
